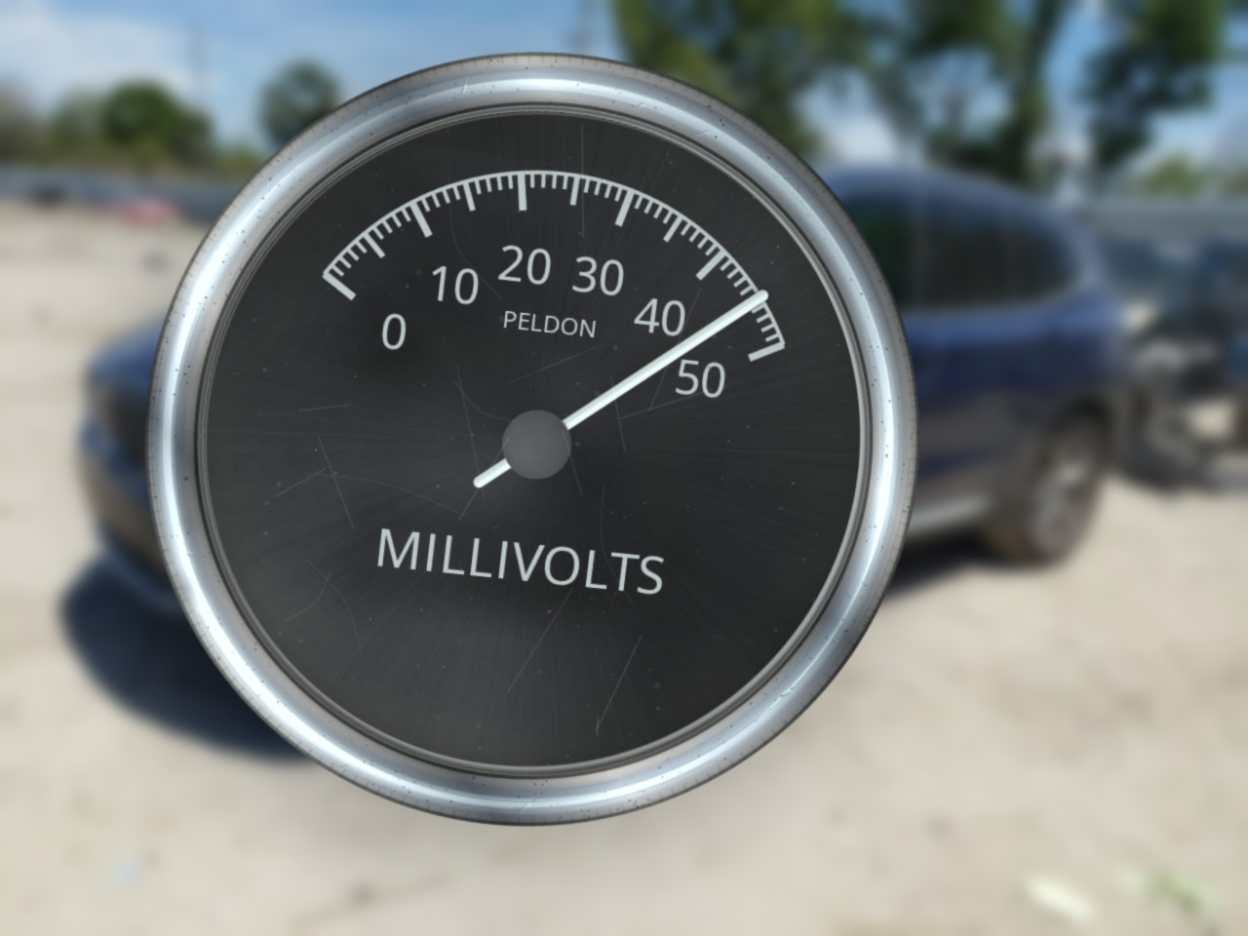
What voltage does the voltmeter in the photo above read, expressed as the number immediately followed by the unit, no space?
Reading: 45mV
